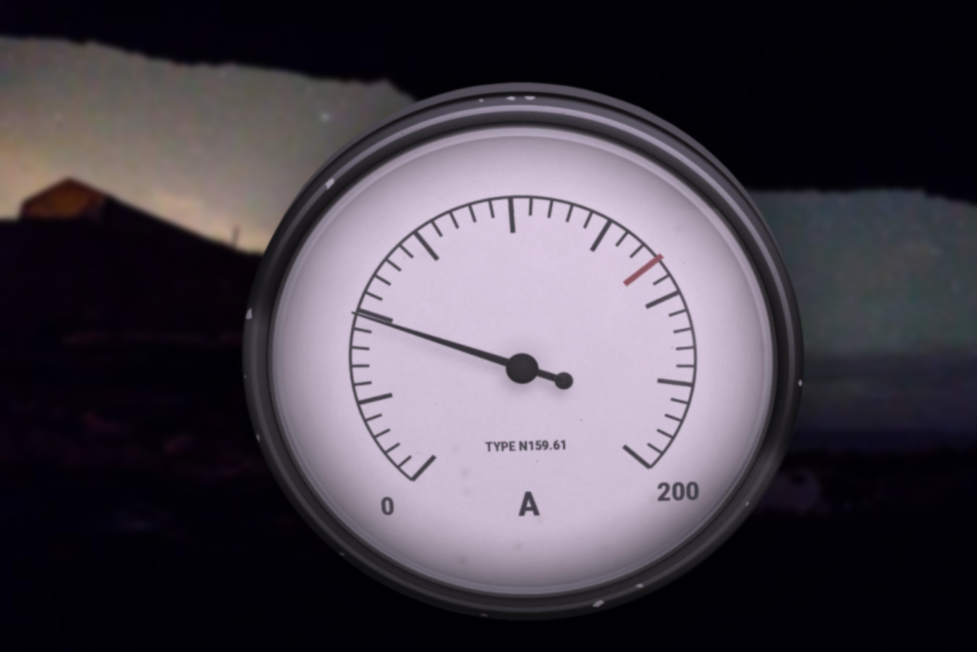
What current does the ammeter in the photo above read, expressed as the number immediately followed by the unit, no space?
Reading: 50A
